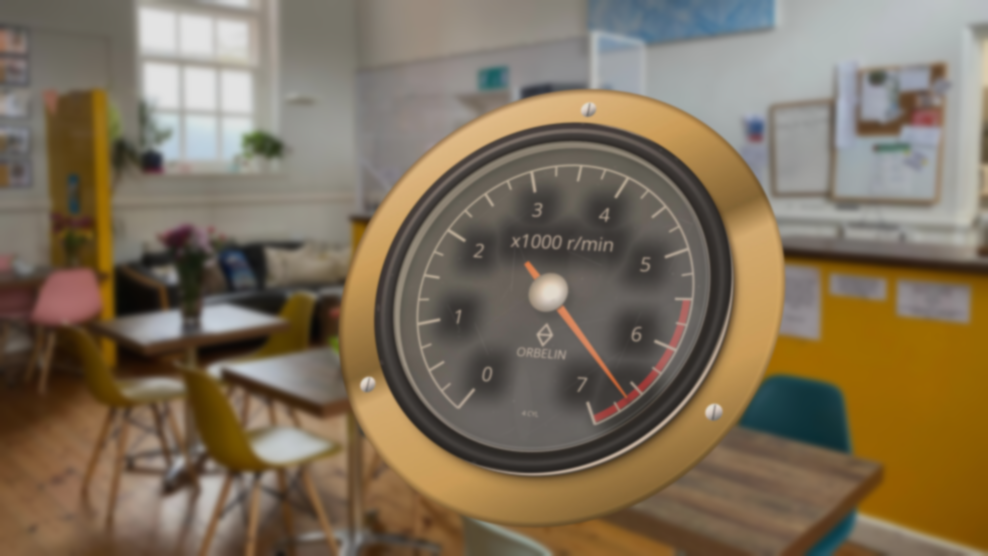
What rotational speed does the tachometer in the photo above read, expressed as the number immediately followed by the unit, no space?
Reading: 6625rpm
